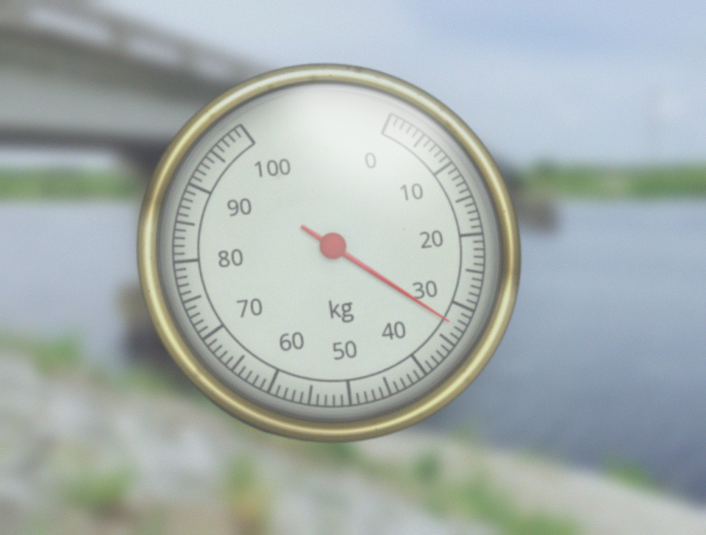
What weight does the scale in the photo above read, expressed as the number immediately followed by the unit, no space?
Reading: 33kg
